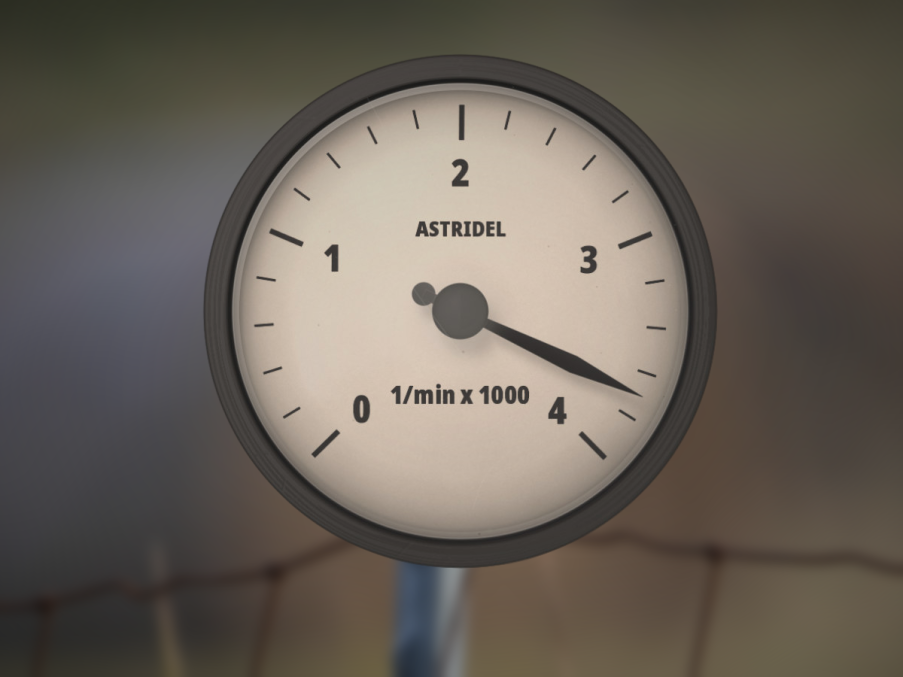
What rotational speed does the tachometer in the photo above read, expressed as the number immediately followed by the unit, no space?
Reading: 3700rpm
